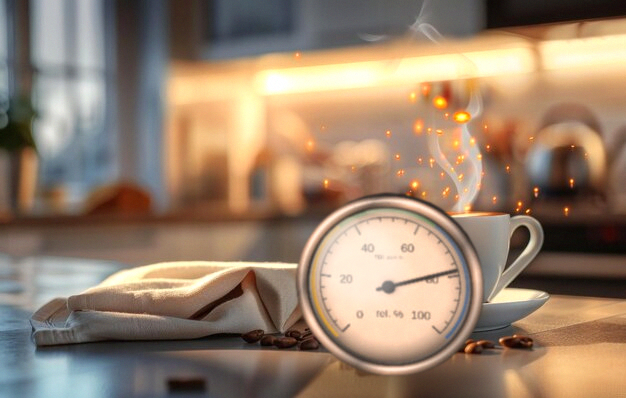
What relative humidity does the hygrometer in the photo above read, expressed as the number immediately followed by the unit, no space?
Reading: 78%
